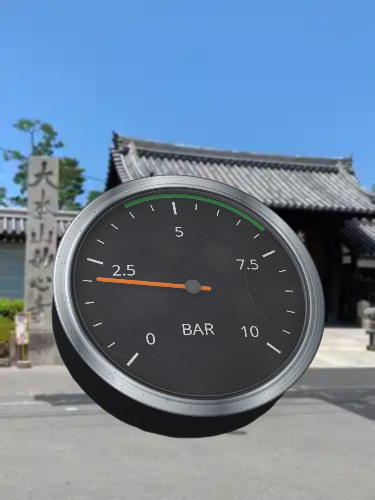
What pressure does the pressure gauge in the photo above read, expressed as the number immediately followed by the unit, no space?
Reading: 2bar
